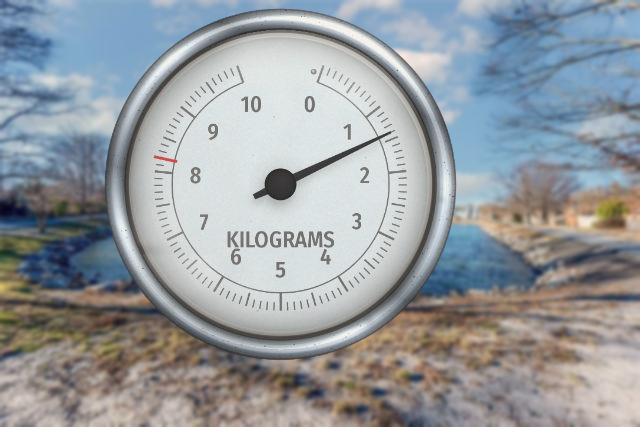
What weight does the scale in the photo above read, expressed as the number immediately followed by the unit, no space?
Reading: 1.4kg
